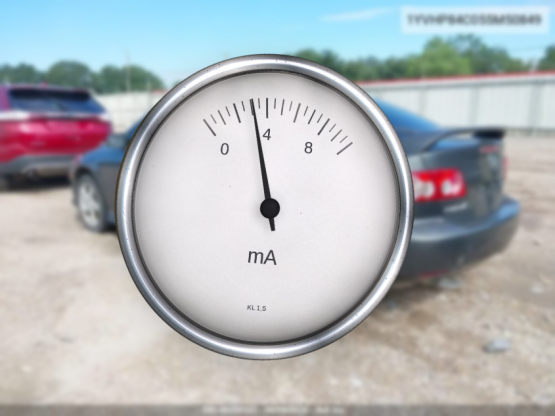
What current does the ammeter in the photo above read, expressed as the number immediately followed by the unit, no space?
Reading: 3mA
